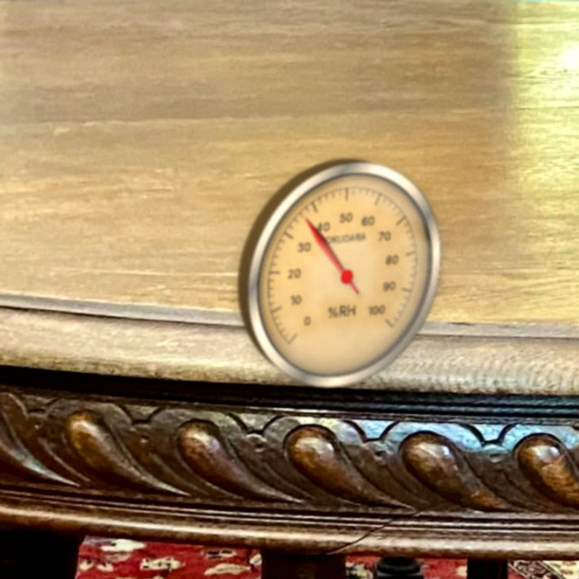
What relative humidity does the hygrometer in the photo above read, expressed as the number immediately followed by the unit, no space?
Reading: 36%
